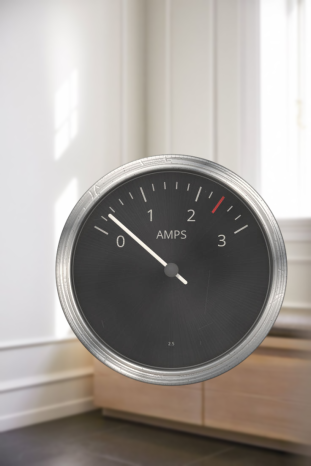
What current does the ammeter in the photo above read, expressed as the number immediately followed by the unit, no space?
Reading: 0.3A
